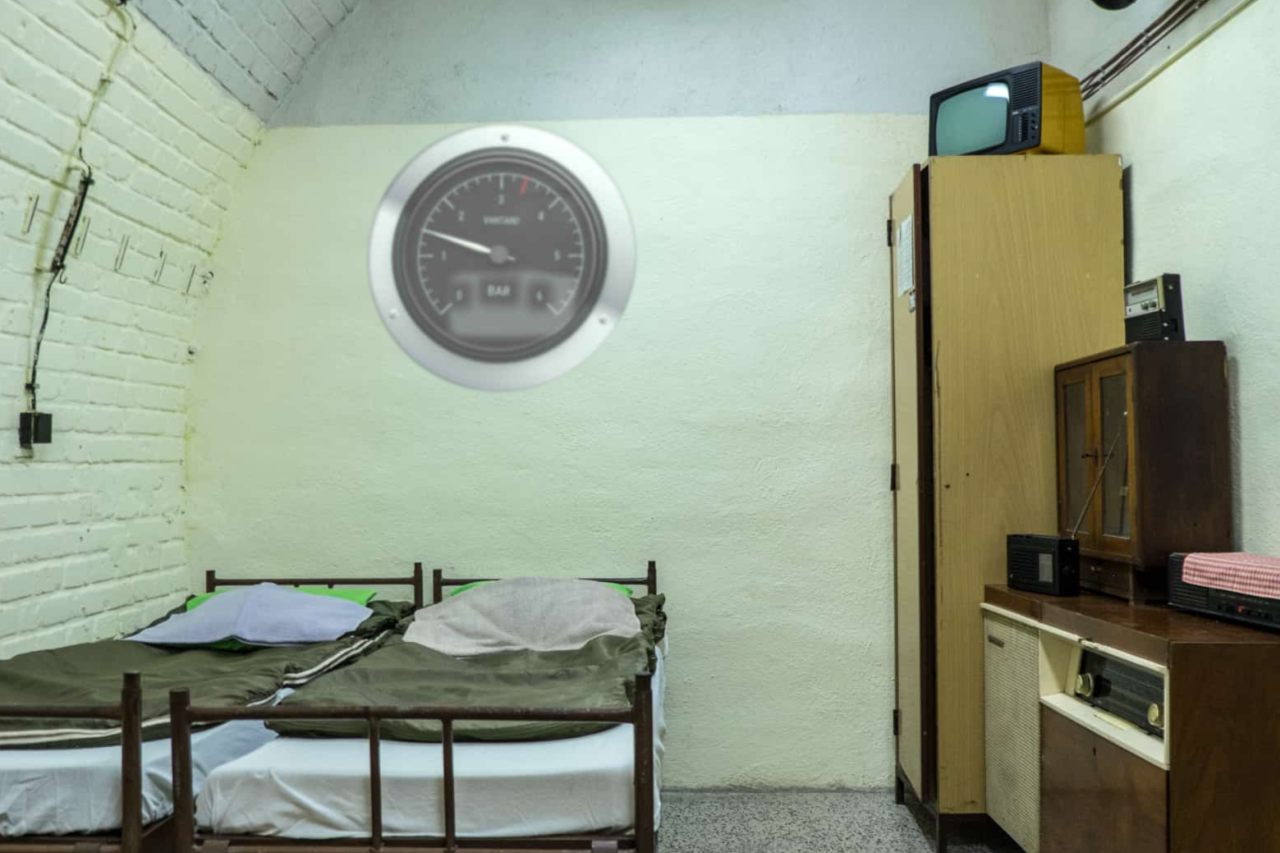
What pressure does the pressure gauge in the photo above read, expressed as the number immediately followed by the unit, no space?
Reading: 1.4bar
